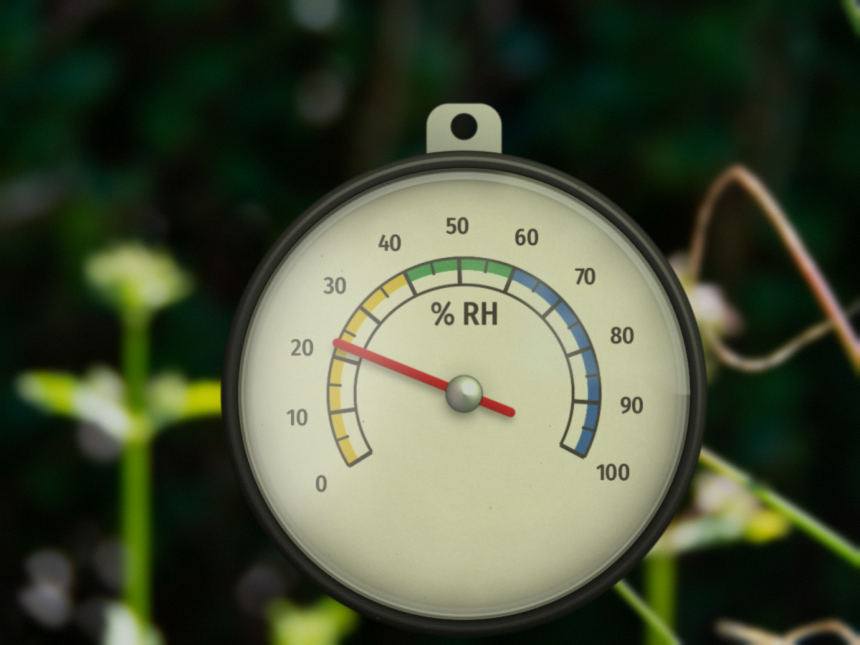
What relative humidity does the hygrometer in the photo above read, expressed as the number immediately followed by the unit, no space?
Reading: 22.5%
